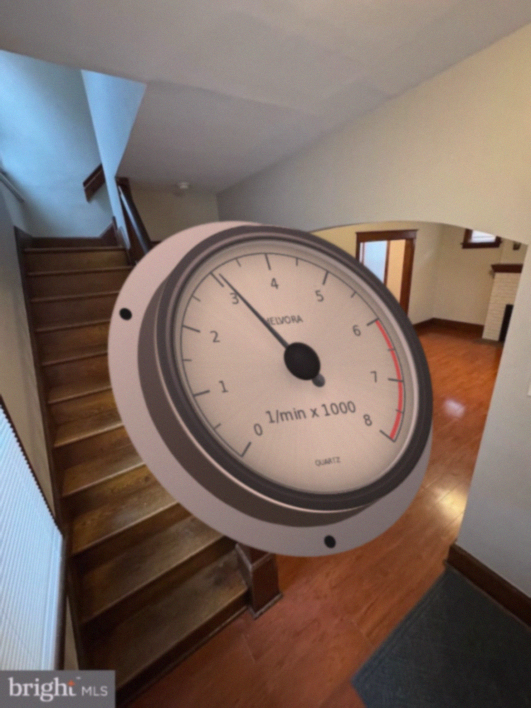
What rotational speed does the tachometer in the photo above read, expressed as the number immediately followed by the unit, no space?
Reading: 3000rpm
